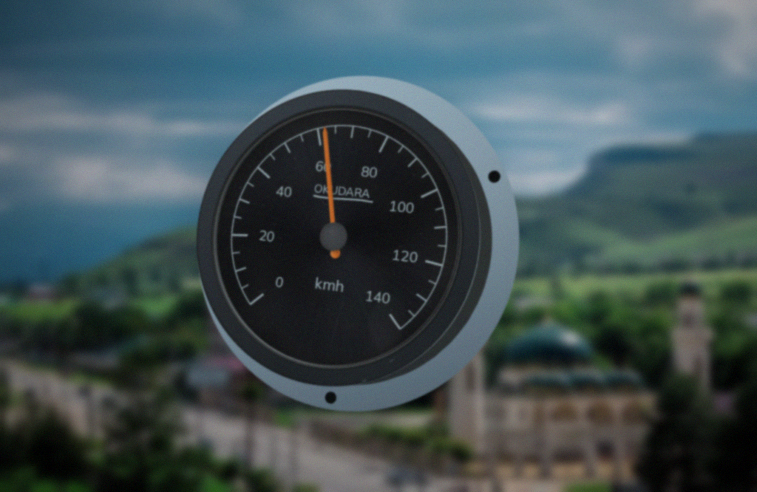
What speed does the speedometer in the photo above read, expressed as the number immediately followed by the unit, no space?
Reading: 62.5km/h
